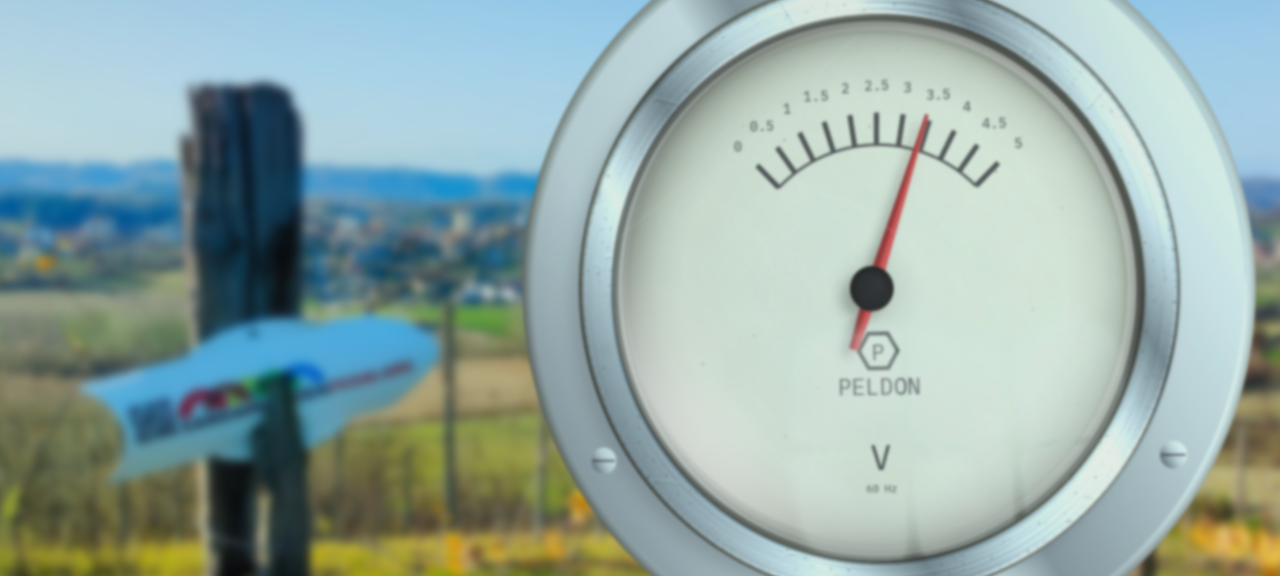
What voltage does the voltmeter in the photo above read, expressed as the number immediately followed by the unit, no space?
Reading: 3.5V
